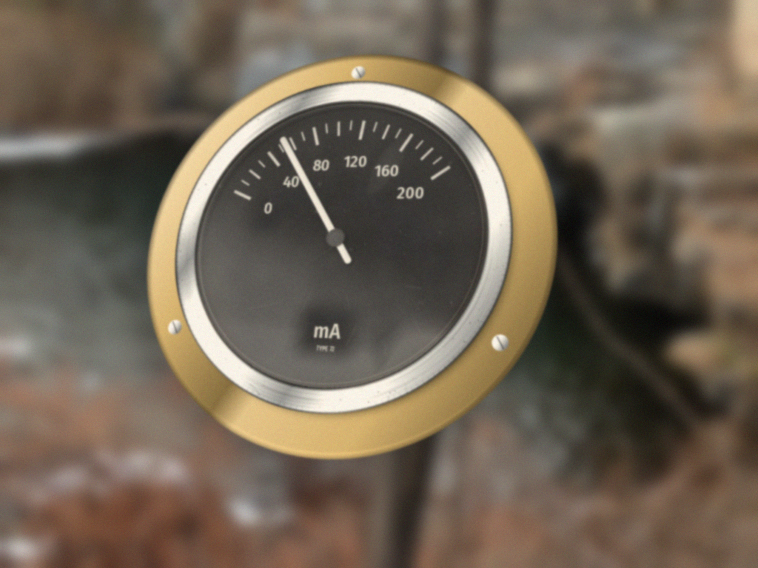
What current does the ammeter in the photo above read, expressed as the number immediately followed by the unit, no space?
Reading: 55mA
